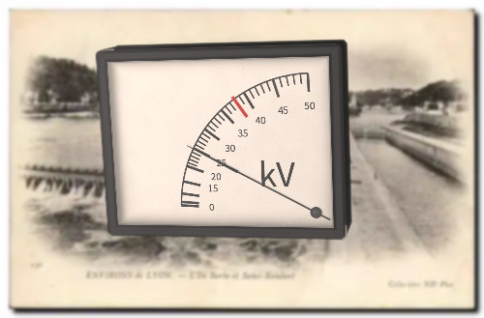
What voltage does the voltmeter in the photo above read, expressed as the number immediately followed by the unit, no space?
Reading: 25kV
